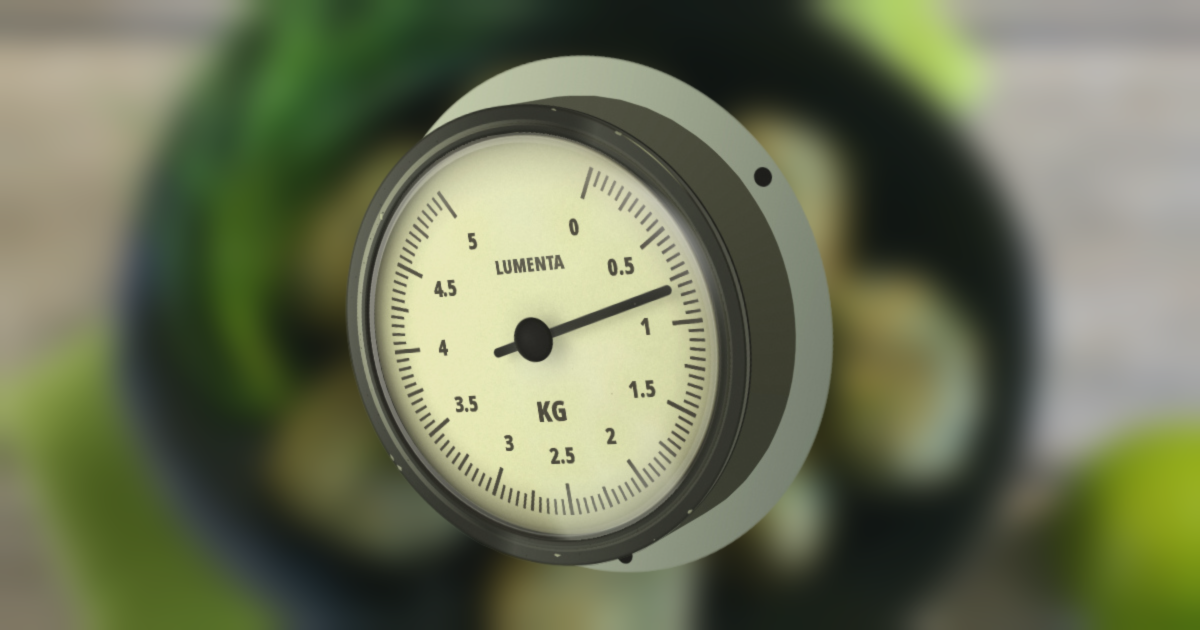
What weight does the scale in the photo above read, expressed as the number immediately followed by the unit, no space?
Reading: 0.8kg
